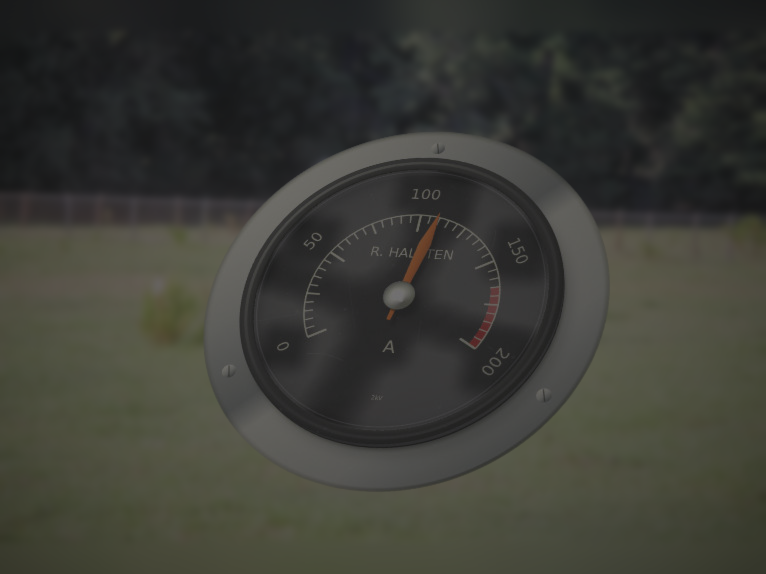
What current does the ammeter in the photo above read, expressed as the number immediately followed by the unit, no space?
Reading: 110A
